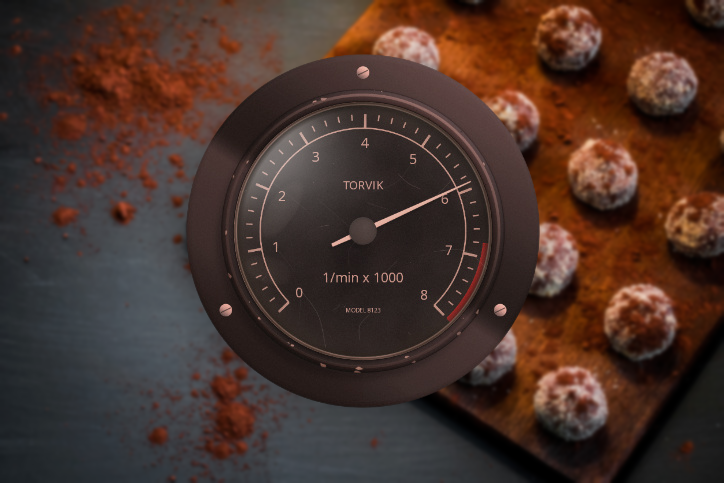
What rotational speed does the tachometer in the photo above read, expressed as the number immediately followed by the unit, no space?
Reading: 5900rpm
